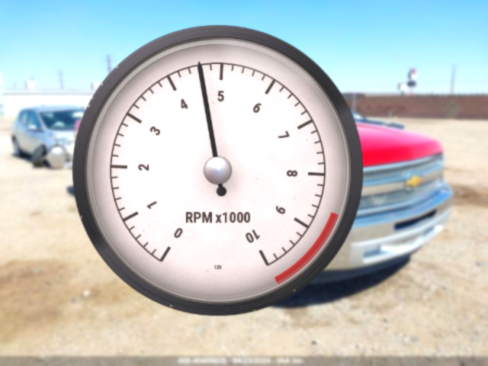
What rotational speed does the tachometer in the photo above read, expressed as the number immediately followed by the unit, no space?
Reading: 4600rpm
